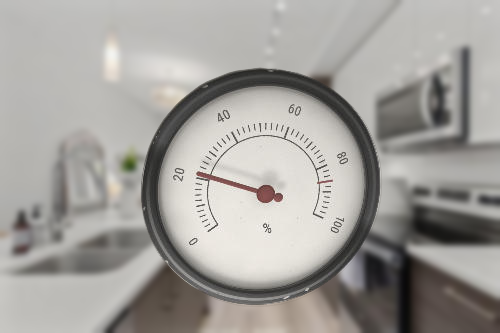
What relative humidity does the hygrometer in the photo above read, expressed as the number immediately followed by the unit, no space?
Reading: 22%
